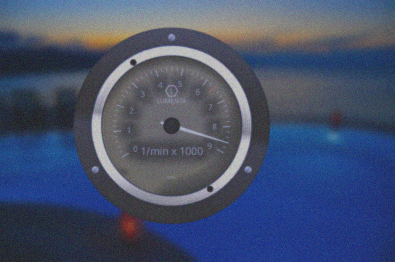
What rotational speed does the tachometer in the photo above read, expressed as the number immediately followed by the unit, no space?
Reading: 8600rpm
